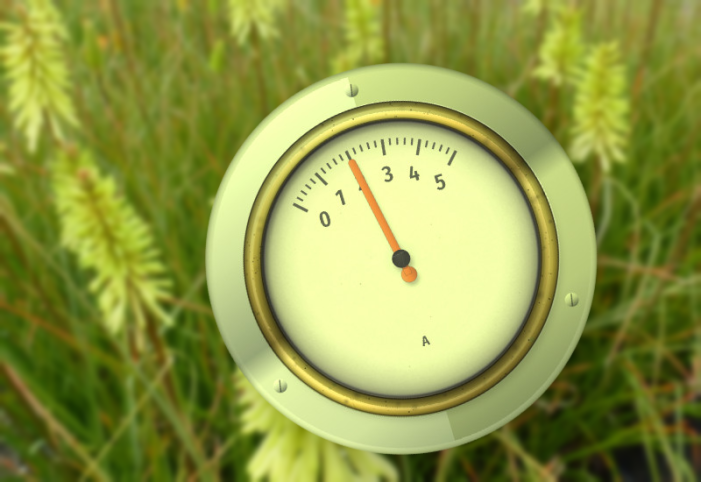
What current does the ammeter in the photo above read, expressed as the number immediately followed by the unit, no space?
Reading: 2A
